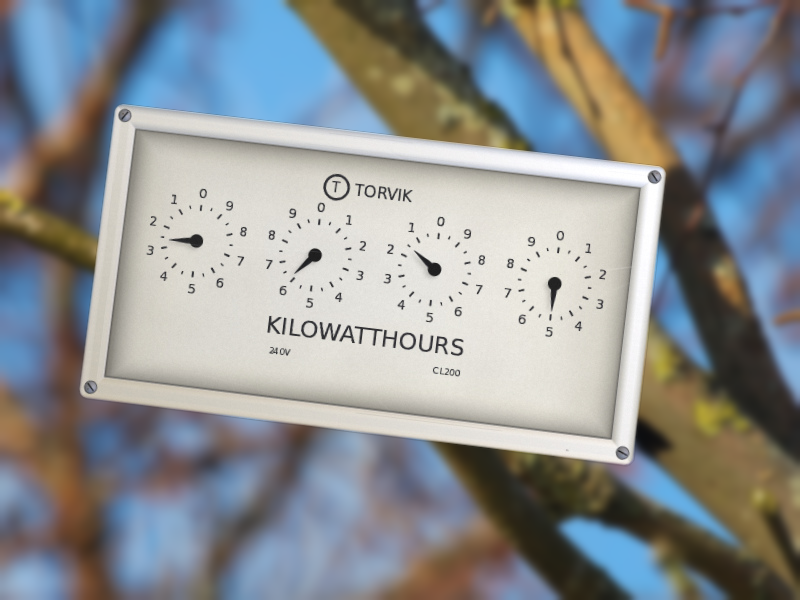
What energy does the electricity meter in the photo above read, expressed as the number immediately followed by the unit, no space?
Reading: 2615kWh
